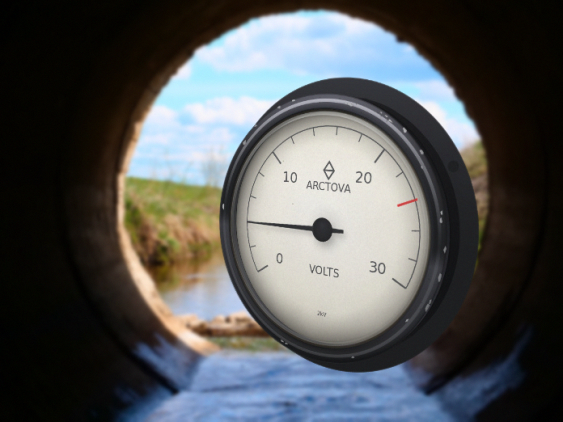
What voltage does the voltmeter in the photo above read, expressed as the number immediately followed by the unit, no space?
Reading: 4V
